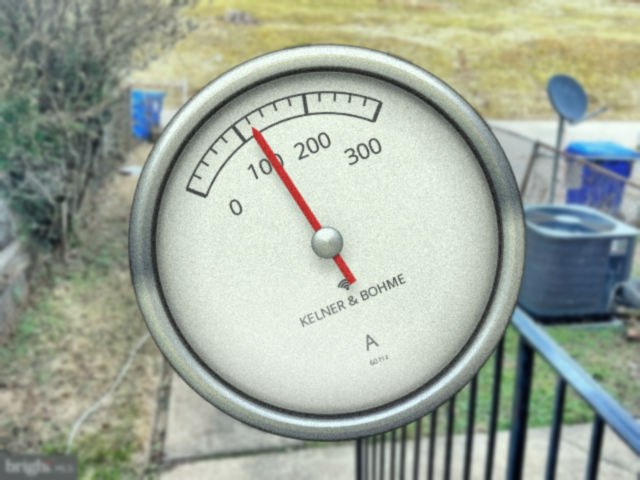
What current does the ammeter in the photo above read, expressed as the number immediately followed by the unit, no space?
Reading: 120A
